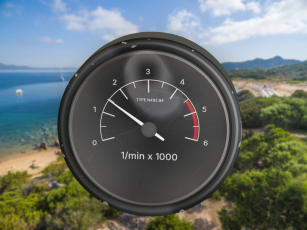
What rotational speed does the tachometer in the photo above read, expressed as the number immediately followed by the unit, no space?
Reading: 1500rpm
